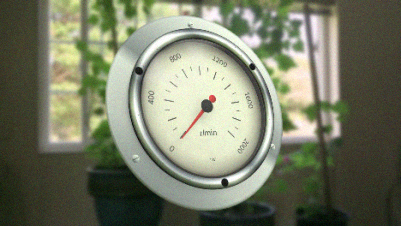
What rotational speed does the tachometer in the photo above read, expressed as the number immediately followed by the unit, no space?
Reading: 0rpm
